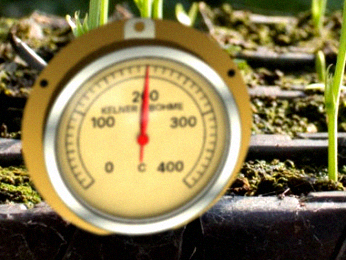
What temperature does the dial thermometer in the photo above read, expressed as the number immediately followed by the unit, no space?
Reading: 200°C
